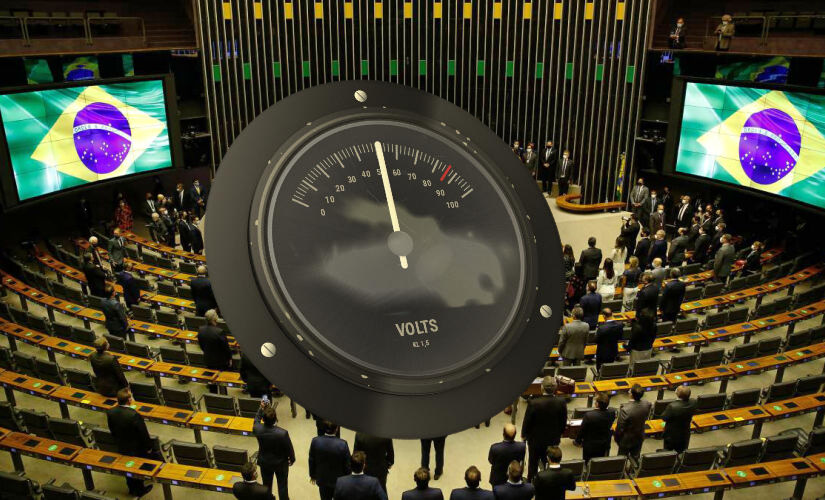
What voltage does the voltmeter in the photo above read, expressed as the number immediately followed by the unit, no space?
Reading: 50V
